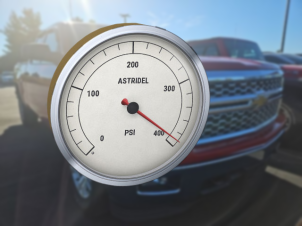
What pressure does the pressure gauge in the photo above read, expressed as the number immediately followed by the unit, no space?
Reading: 390psi
